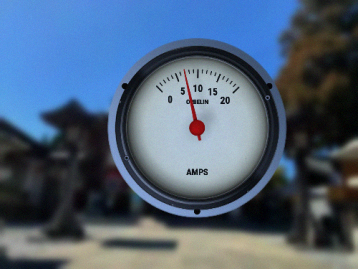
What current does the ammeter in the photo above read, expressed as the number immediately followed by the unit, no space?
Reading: 7A
